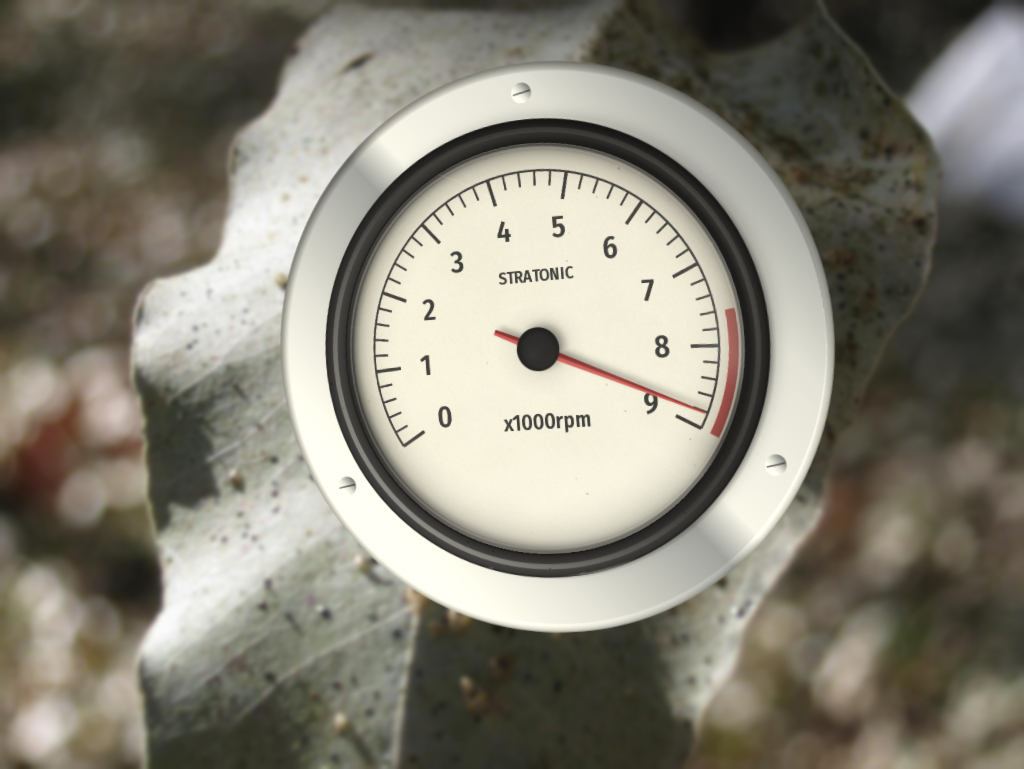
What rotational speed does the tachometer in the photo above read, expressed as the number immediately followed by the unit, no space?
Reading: 8800rpm
